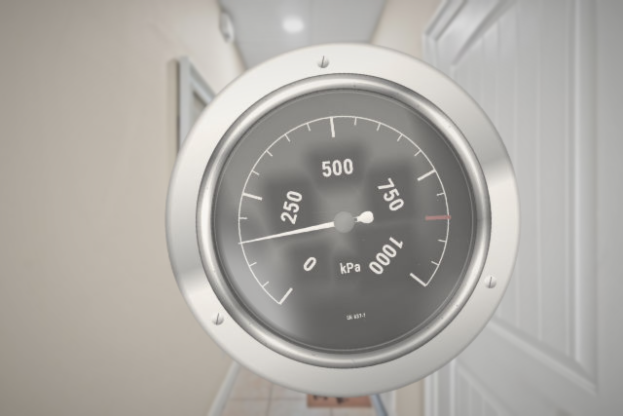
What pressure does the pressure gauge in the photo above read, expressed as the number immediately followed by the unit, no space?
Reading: 150kPa
